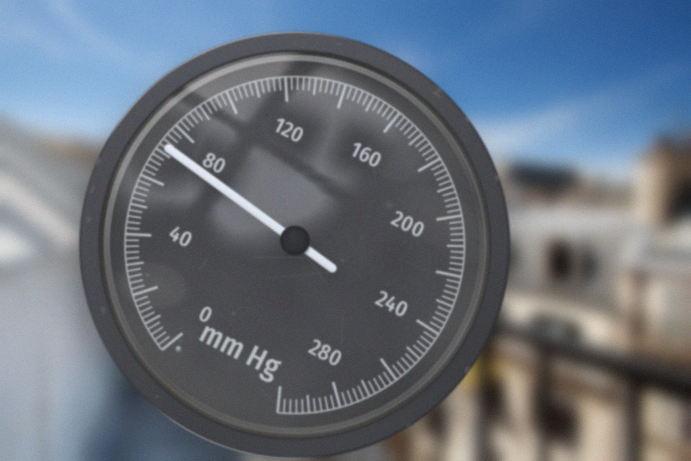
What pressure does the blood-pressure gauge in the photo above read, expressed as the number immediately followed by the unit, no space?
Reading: 72mmHg
